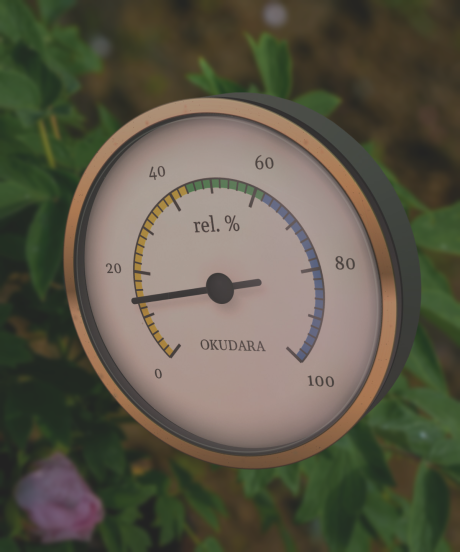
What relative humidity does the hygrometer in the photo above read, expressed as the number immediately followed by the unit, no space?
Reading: 14%
